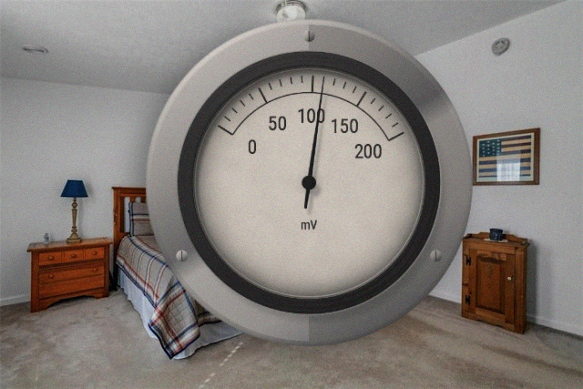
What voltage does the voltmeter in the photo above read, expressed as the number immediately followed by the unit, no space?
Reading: 110mV
